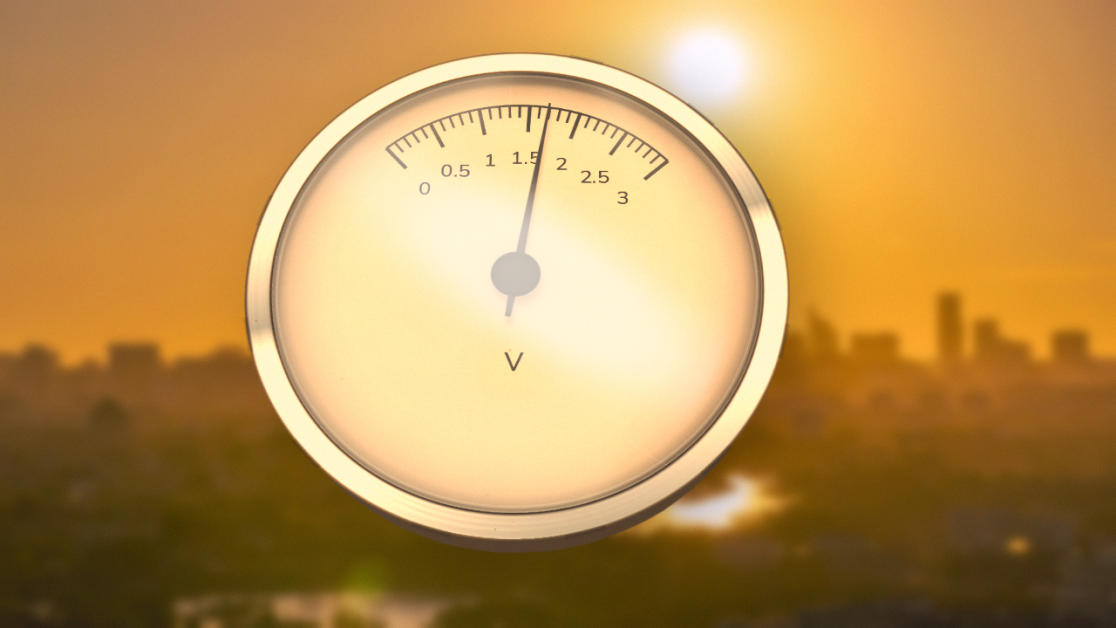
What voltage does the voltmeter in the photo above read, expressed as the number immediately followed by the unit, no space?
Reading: 1.7V
